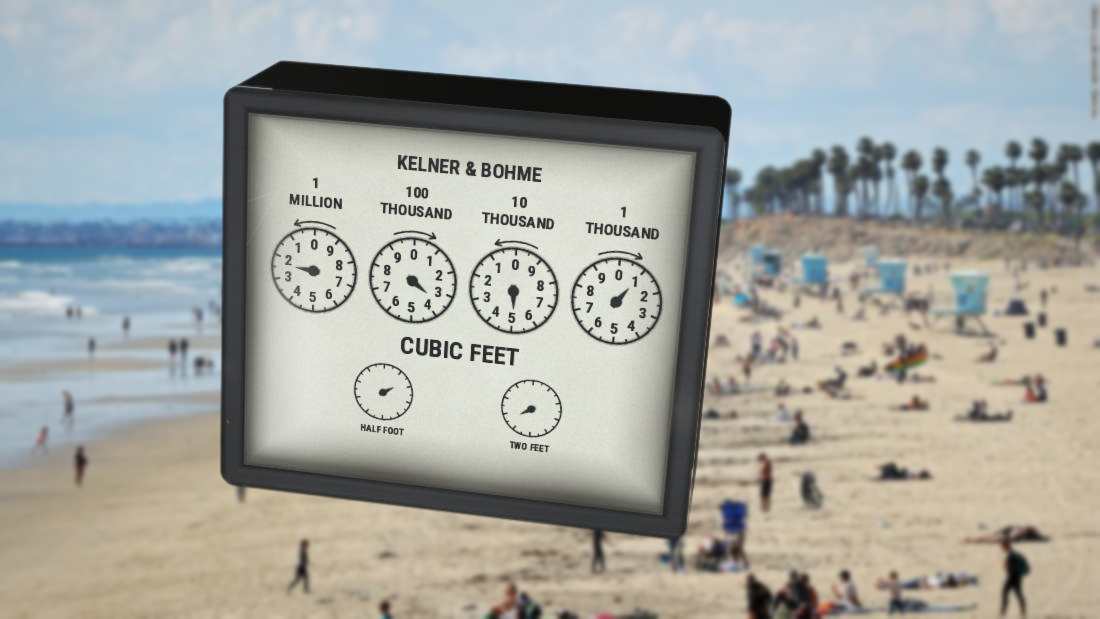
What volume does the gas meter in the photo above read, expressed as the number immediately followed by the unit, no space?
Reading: 235100ft³
